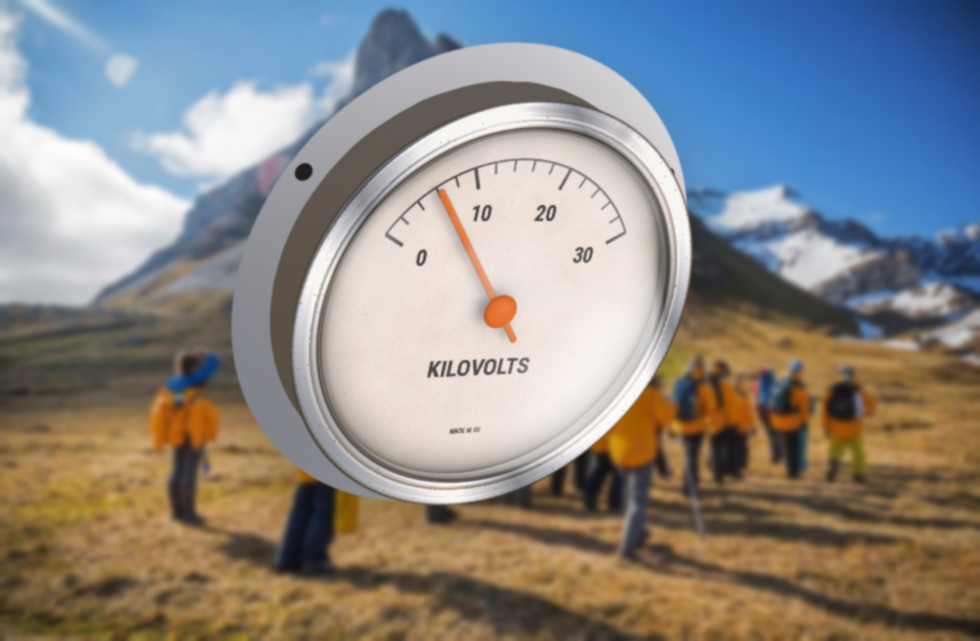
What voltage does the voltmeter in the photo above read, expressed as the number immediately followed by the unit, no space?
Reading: 6kV
